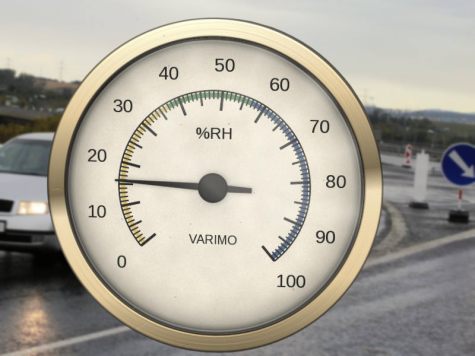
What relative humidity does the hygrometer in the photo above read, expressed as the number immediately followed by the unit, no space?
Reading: 16%
